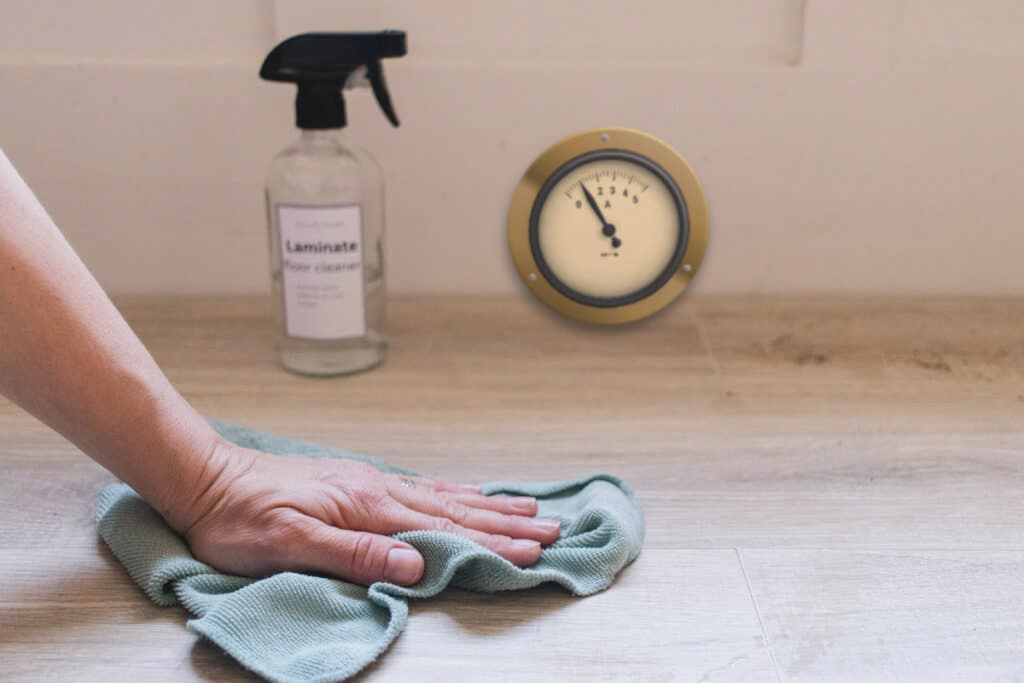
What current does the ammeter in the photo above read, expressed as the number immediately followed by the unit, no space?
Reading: 1A
